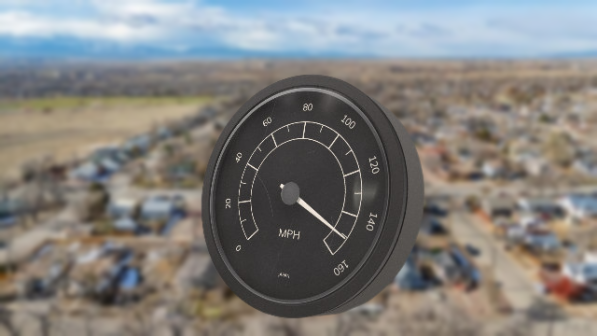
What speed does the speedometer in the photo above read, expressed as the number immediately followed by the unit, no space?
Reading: 150mph
